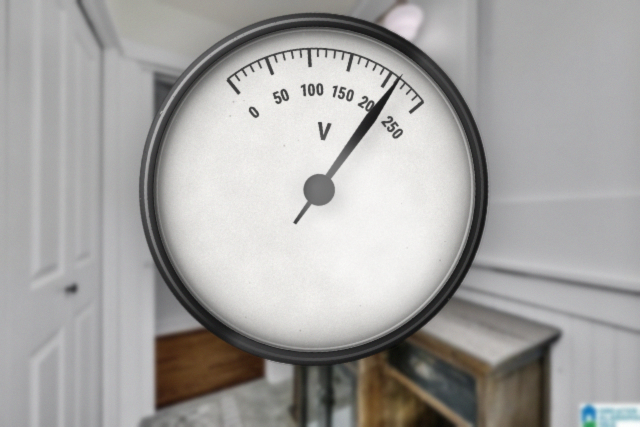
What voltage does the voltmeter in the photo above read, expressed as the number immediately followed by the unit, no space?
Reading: 210V
